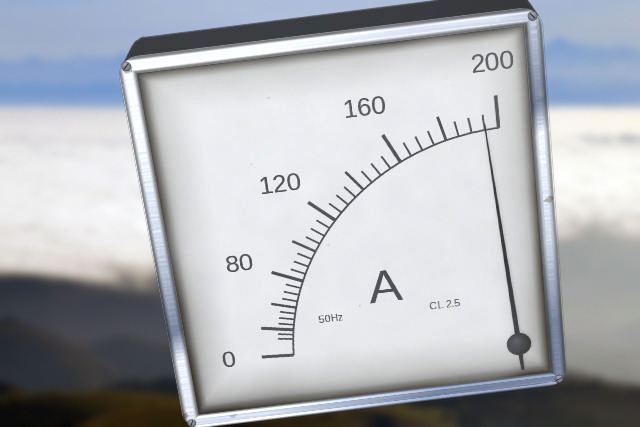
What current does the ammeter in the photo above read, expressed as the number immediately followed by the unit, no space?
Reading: 195A
